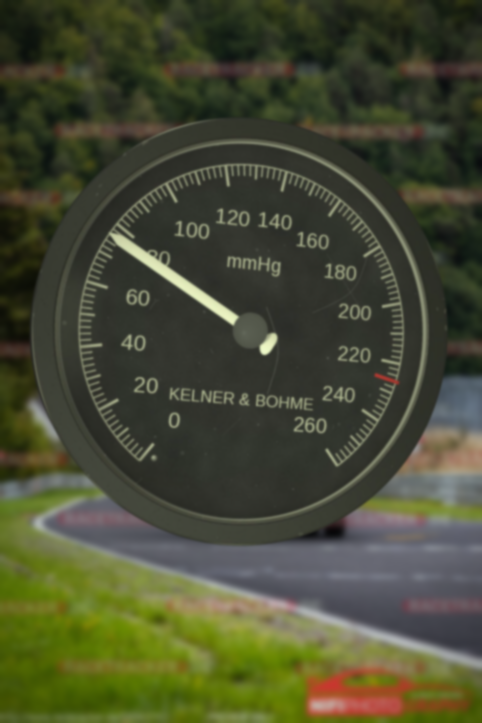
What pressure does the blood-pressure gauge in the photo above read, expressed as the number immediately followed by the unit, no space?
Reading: 76mmHg
